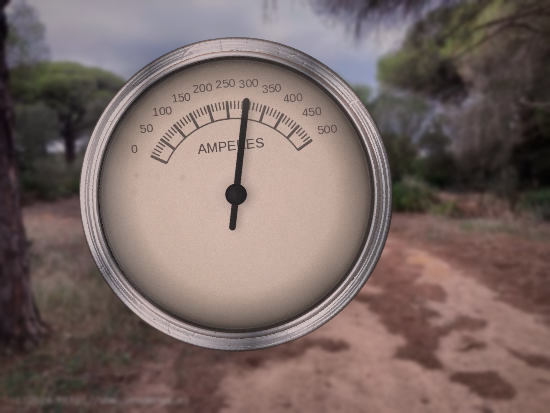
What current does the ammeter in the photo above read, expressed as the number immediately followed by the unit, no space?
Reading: 300A
